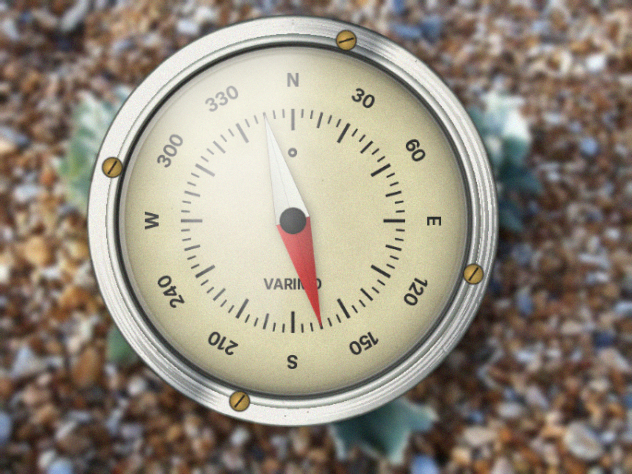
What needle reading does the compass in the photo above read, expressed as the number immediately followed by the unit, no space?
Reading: 165°
